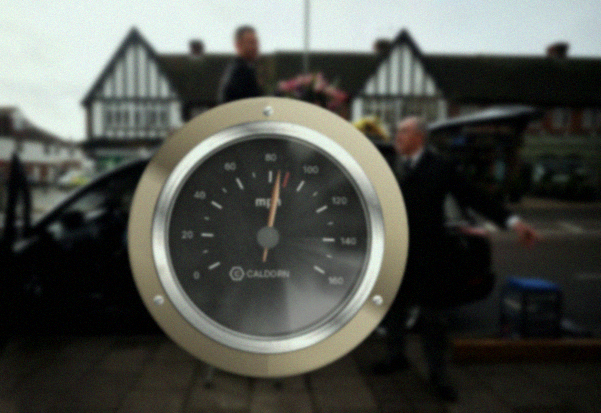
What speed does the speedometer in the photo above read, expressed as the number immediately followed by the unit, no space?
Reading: 85mph
